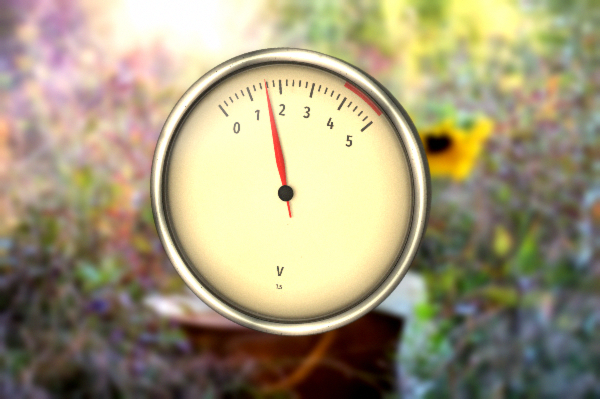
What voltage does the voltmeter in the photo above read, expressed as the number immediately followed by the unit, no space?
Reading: 1.6V
